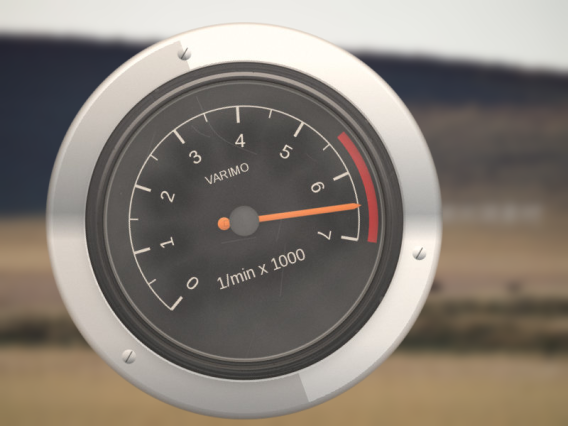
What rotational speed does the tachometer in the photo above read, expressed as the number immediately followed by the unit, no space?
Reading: 6500rpm
